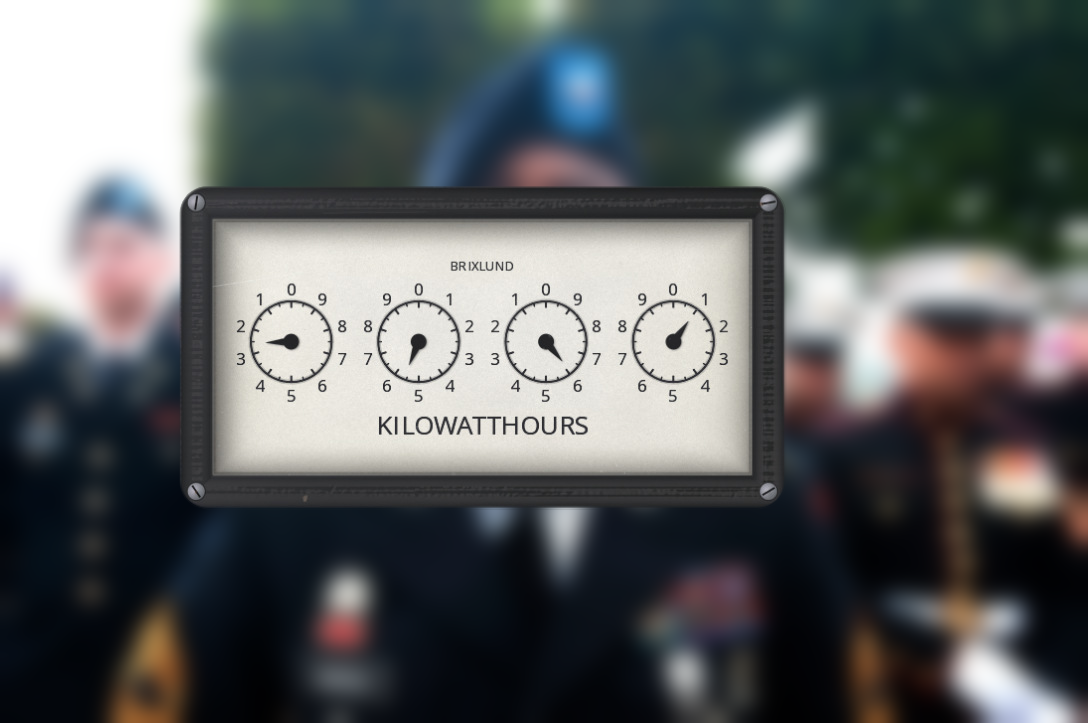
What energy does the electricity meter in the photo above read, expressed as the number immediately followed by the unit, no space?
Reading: 2561kWh
